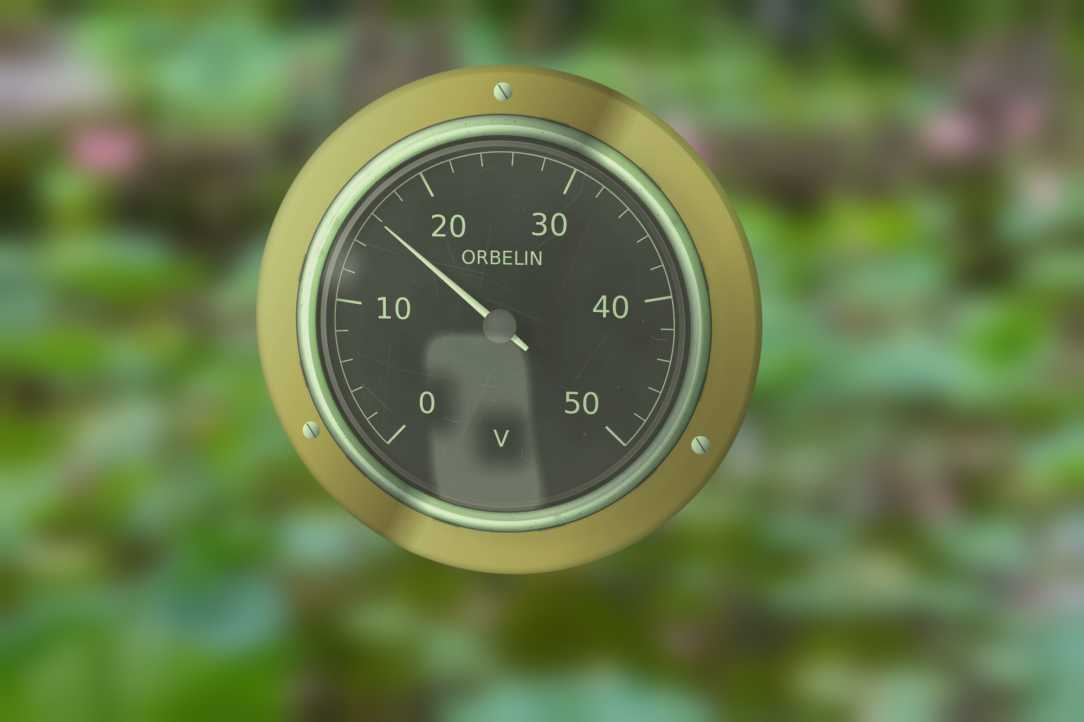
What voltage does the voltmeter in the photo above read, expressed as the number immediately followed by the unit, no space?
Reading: 16V
